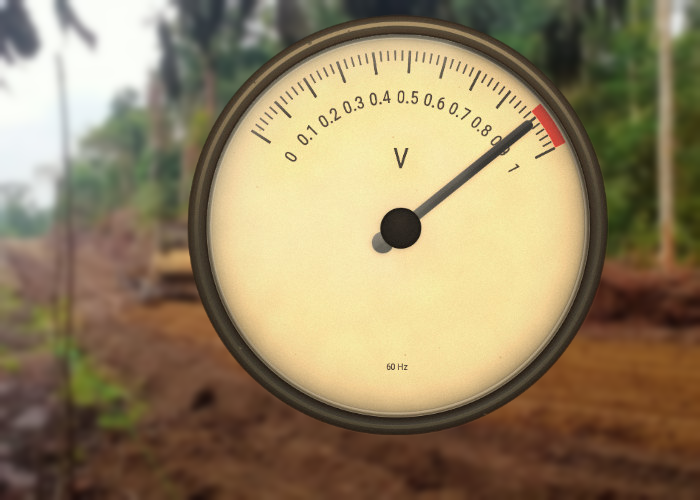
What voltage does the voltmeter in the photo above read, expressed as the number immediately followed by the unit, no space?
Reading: 0.9V
